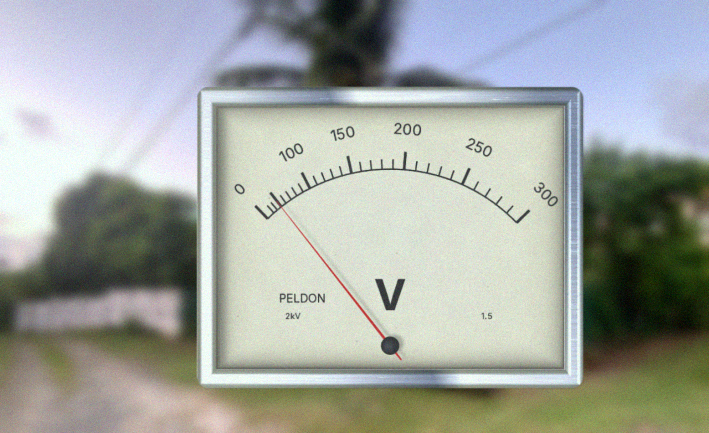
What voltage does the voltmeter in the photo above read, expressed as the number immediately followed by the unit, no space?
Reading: 50V
